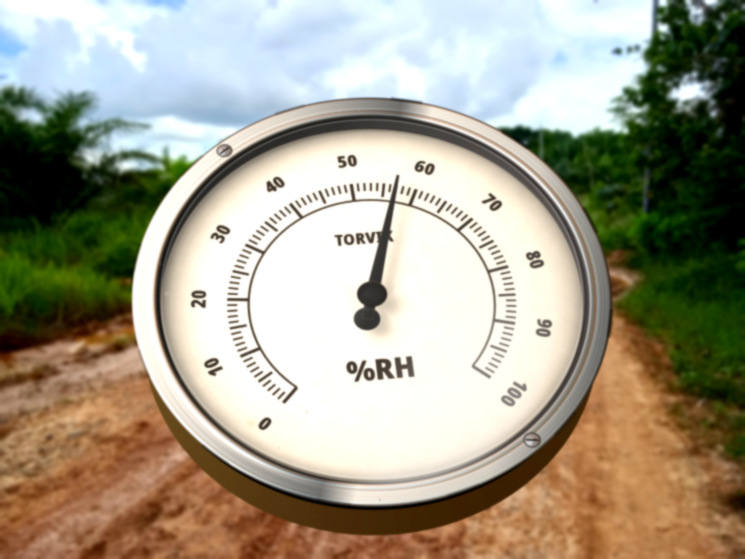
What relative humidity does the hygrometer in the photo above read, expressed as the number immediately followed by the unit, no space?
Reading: 57%
